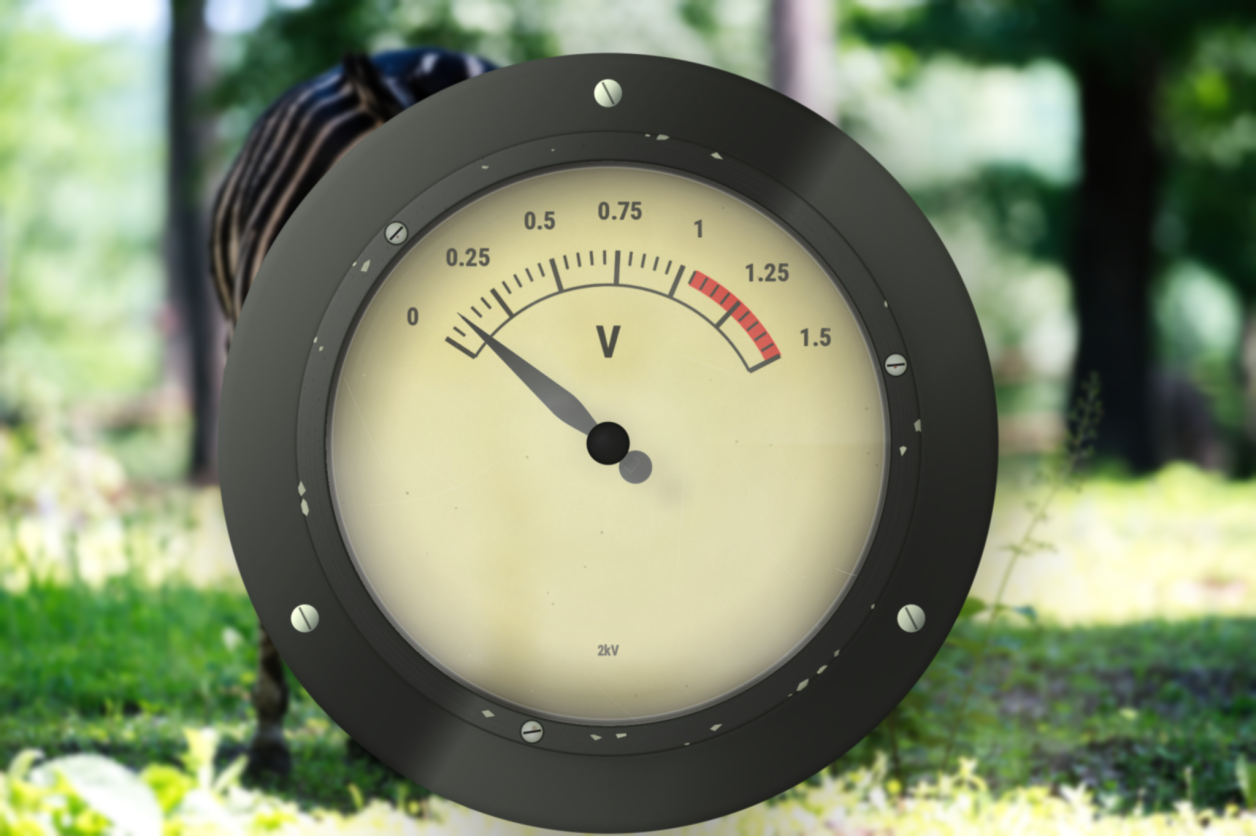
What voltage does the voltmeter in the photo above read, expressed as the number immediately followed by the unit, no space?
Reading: 0.1V
